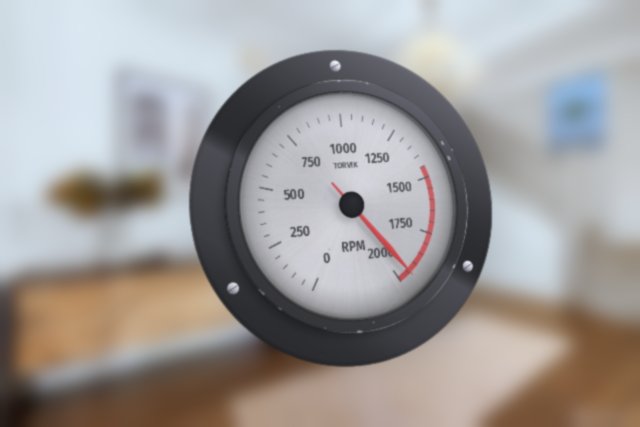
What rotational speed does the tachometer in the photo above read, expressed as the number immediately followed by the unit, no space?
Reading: 1950rpm
